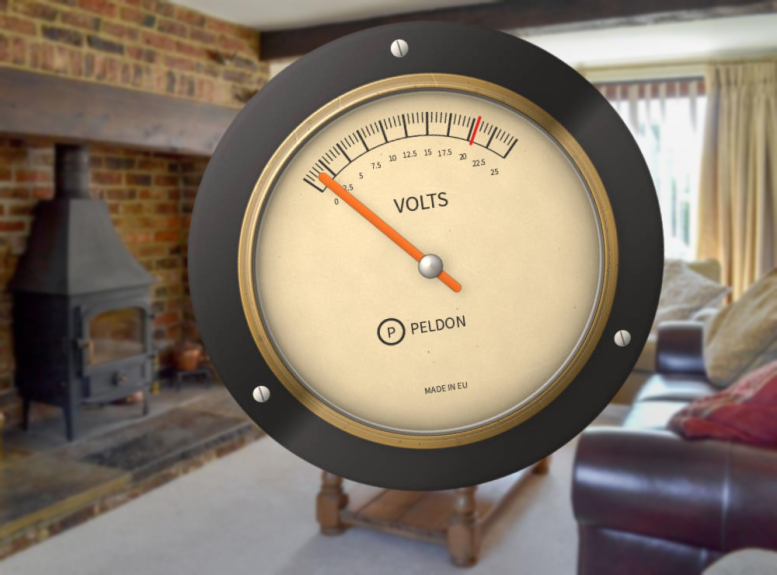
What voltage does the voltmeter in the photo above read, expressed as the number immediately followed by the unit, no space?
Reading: 1.5V
